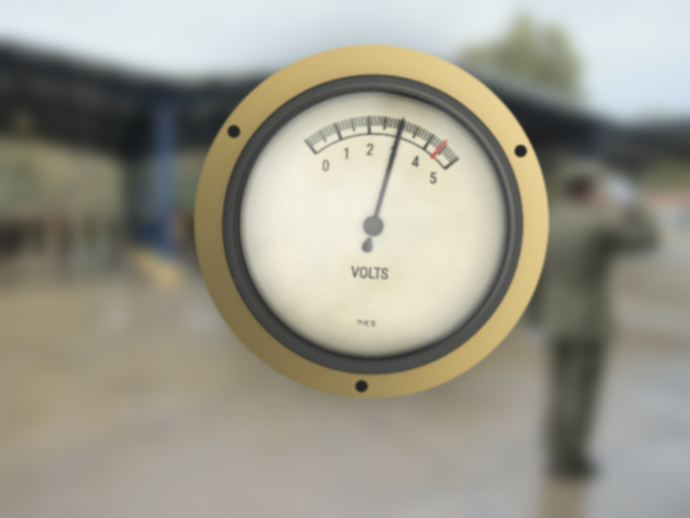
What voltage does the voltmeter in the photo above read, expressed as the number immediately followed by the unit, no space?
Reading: 3V
